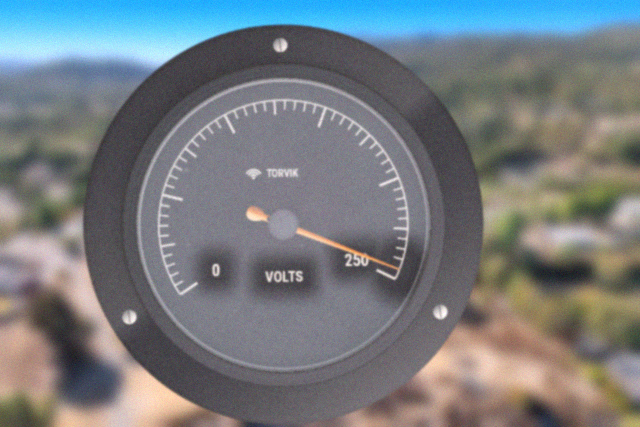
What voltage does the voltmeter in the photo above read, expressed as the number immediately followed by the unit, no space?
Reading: 245V
